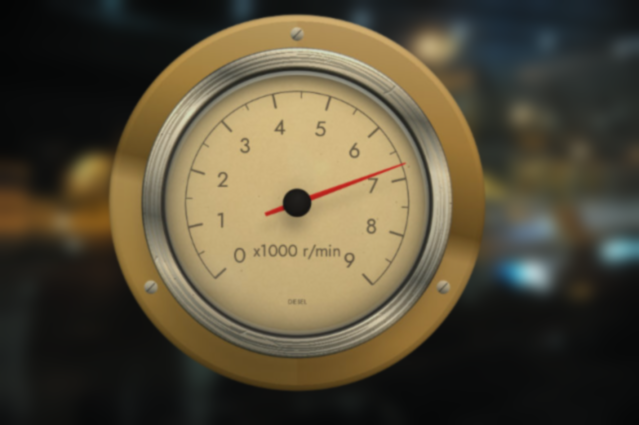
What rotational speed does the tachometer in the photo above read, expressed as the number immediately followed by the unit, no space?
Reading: 6750rpm
